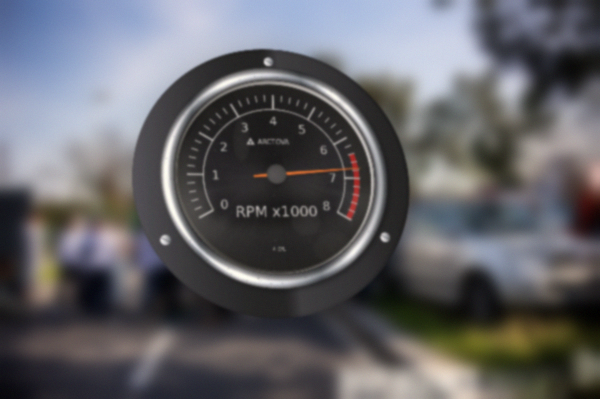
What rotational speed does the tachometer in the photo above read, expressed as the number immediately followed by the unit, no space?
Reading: 6800rpm
